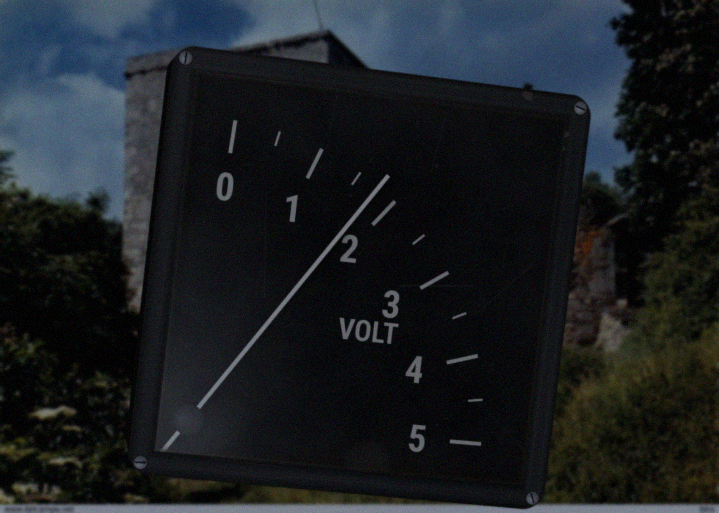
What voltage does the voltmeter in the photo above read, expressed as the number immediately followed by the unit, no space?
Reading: 1.75V
